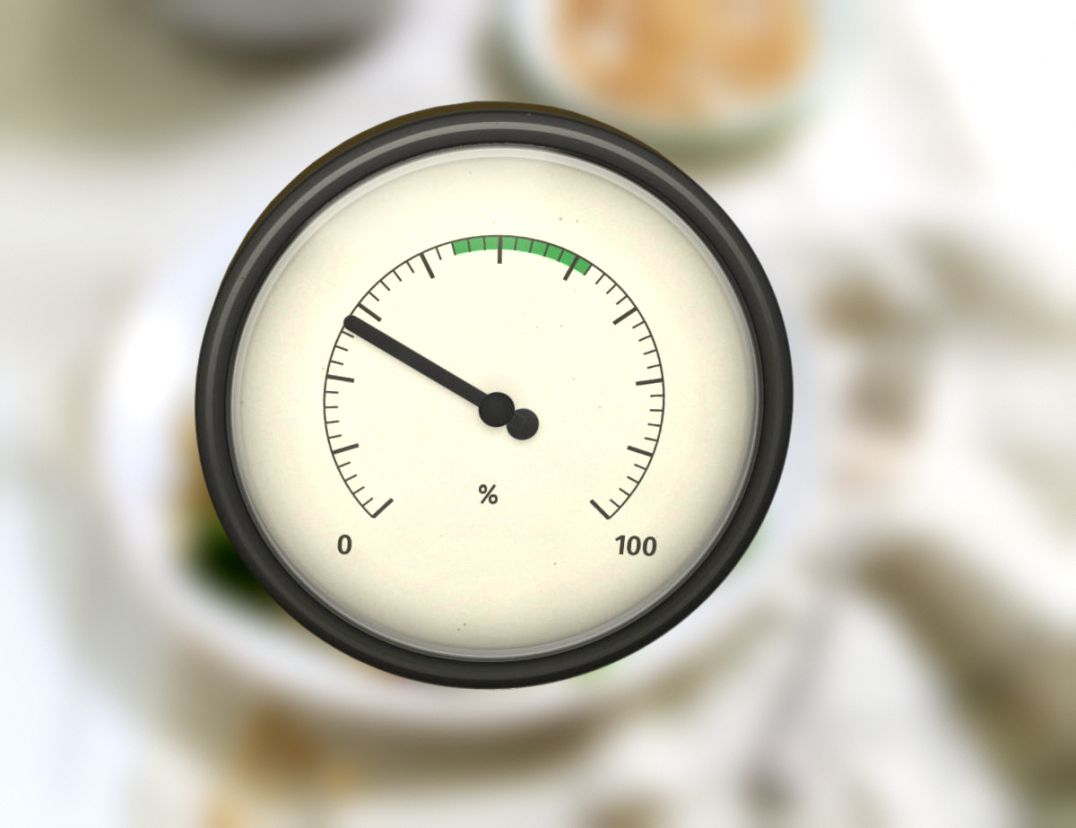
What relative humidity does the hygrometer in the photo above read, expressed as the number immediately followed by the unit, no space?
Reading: 28%
